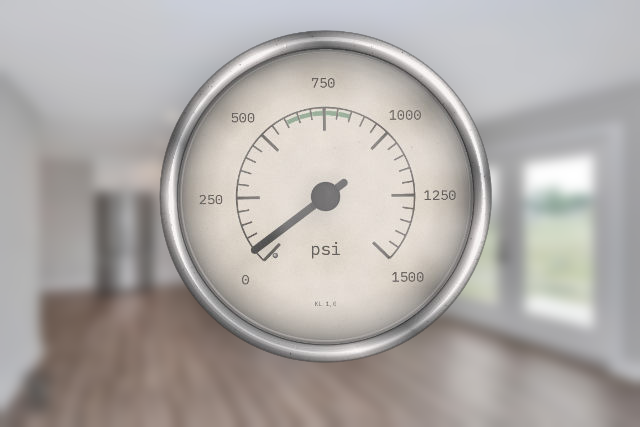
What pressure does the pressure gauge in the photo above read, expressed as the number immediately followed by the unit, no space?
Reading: 50psi
